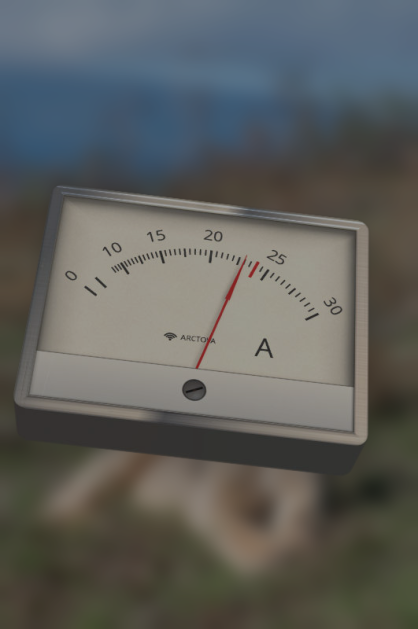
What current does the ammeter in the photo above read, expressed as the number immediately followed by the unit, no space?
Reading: 23A
